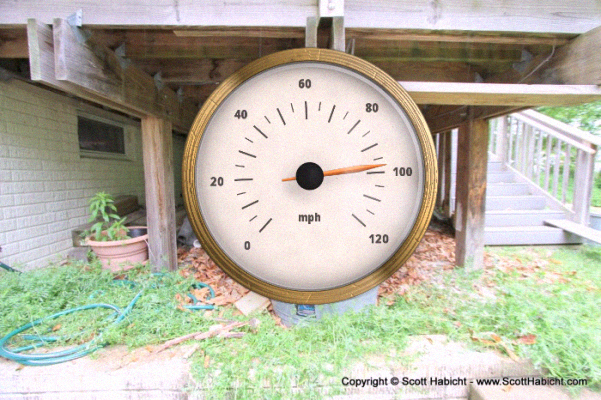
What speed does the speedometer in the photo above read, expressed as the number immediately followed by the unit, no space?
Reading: 97.5mph
